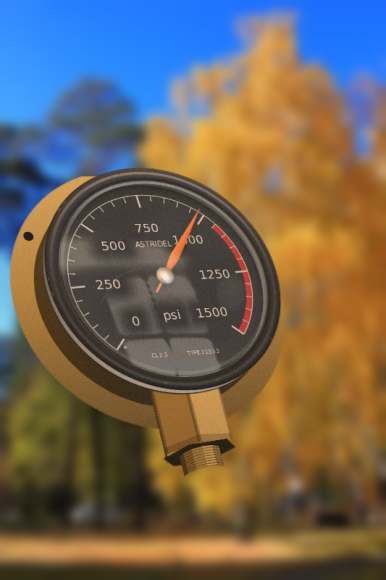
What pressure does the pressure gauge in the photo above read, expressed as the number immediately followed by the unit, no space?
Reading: 975psi
